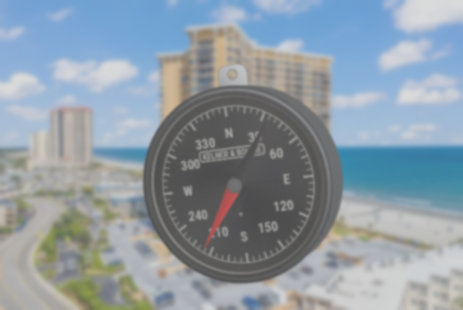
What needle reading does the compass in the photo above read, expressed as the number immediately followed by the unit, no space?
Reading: 215°
